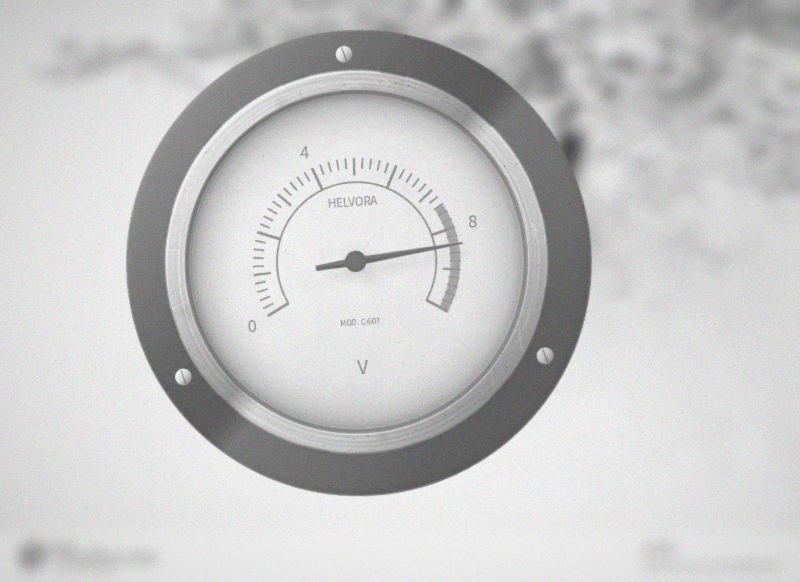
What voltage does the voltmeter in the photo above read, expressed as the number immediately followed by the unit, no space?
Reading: 8.4V
